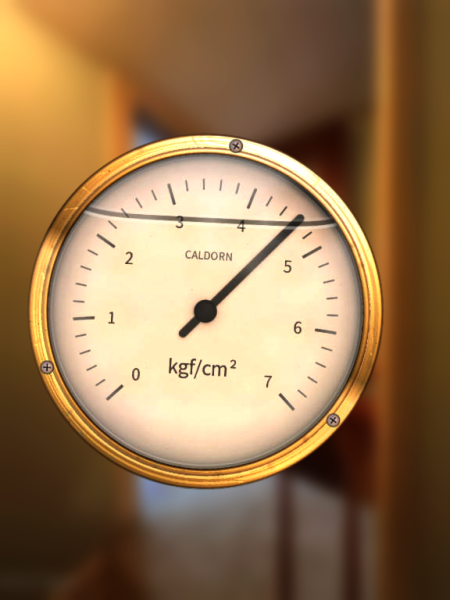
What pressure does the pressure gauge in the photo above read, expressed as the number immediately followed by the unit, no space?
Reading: 4.6kg/cm²
